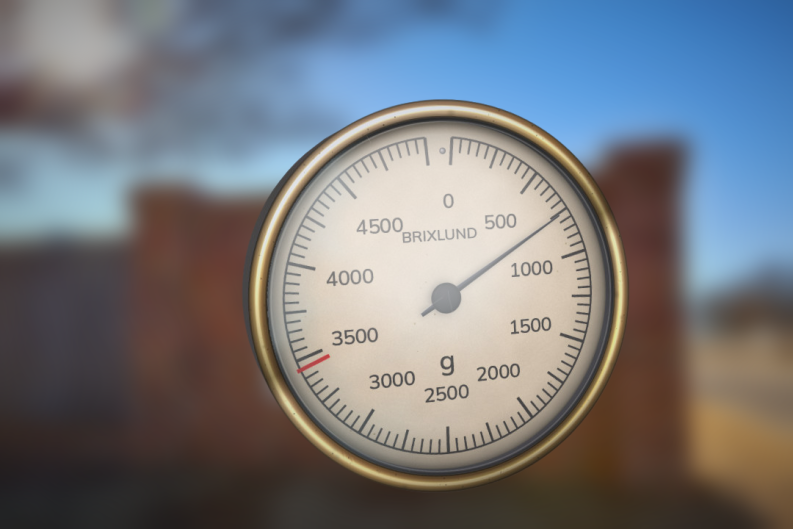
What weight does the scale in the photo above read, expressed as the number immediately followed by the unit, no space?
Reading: 750g
